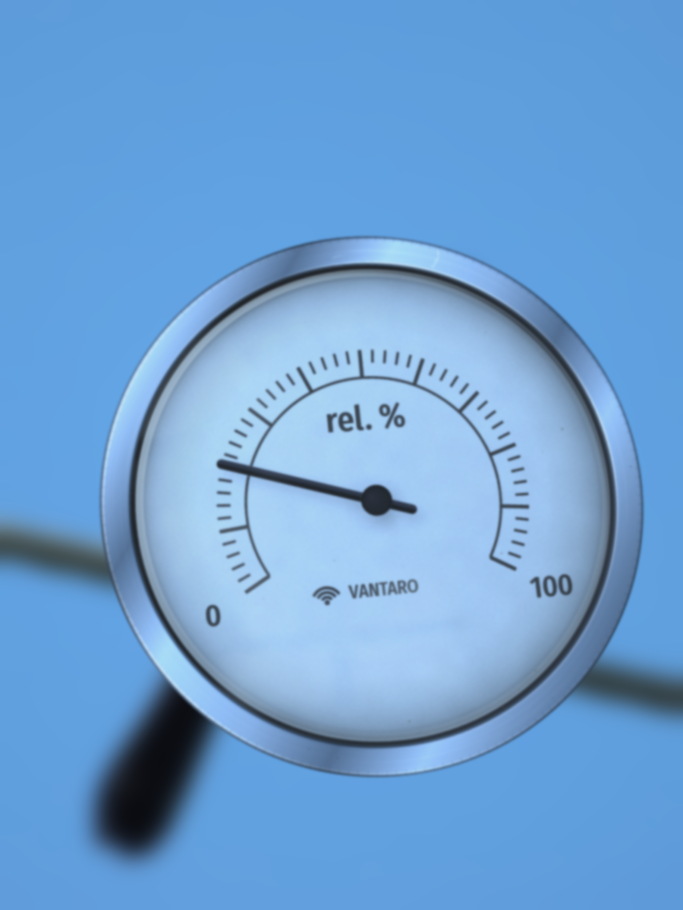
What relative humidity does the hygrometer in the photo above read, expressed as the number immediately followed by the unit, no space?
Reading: 20%
